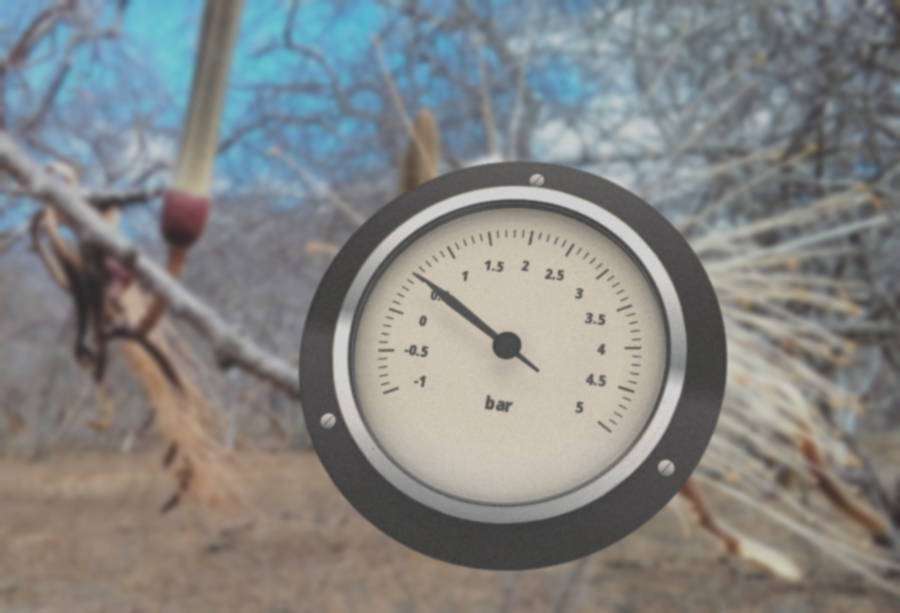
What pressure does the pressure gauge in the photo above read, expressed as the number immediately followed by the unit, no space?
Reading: 0.5bar
